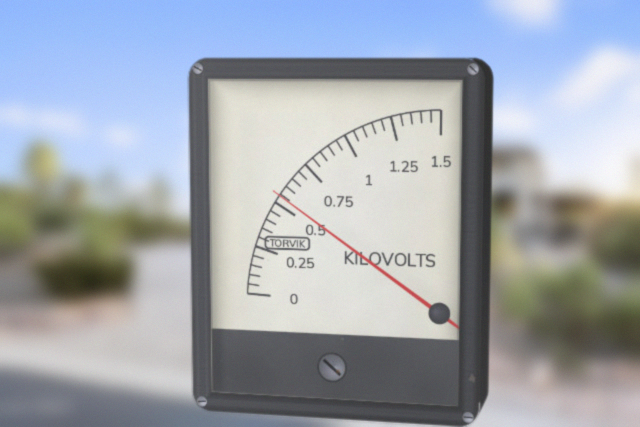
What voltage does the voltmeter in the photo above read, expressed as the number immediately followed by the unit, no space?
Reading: 0.55kV
